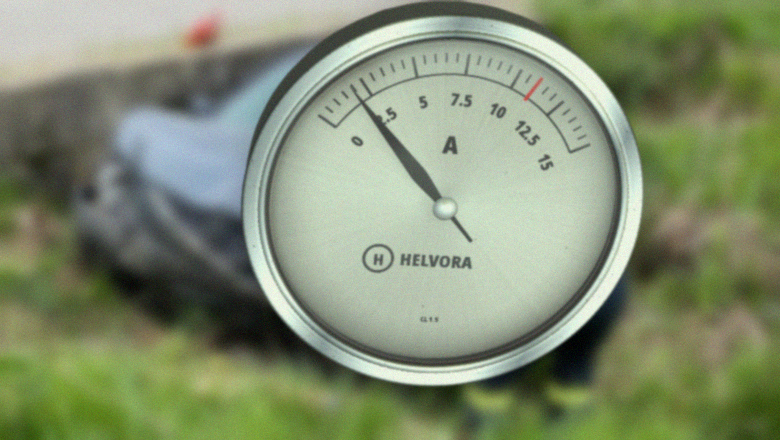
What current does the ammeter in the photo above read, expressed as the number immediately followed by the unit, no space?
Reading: 2A
